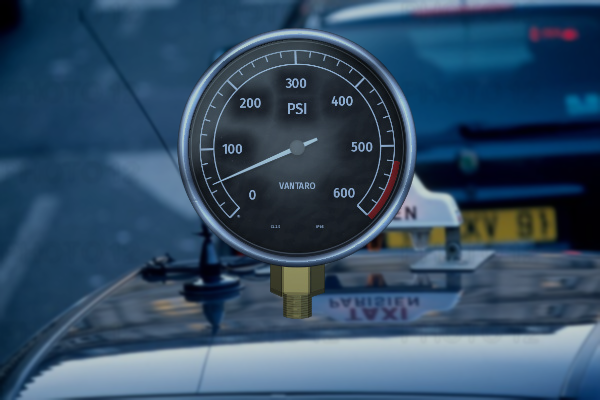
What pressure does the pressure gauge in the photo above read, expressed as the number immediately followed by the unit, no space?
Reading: 50psi
